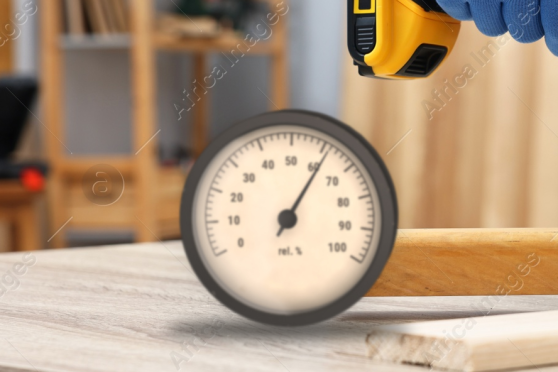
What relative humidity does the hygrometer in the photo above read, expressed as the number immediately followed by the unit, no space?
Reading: 62%
